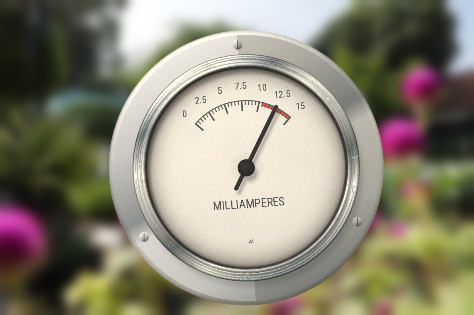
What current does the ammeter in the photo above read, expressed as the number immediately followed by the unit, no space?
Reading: 12.5mA
